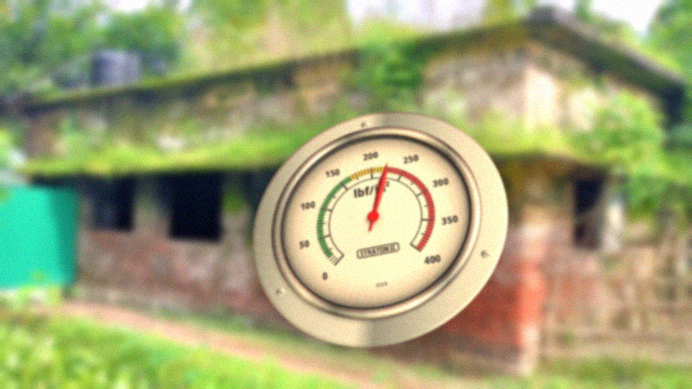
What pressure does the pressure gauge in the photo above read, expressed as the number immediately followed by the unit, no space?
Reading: 225psi
